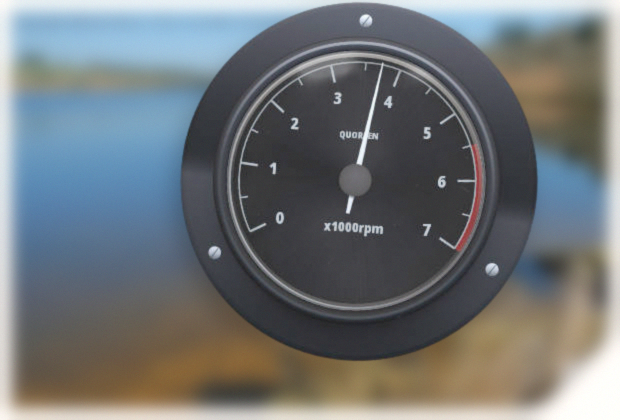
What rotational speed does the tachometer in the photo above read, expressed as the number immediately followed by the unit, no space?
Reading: 3750rpm
